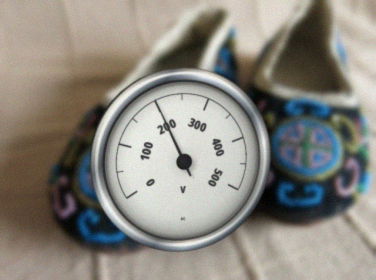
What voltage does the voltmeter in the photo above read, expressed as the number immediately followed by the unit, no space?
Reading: 200V
